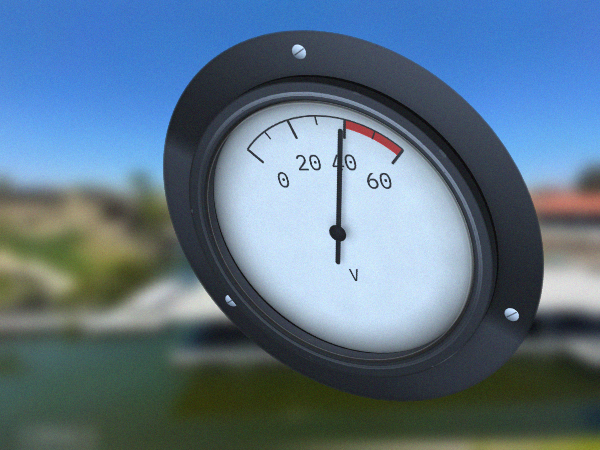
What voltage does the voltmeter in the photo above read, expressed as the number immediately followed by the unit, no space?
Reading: 40V
